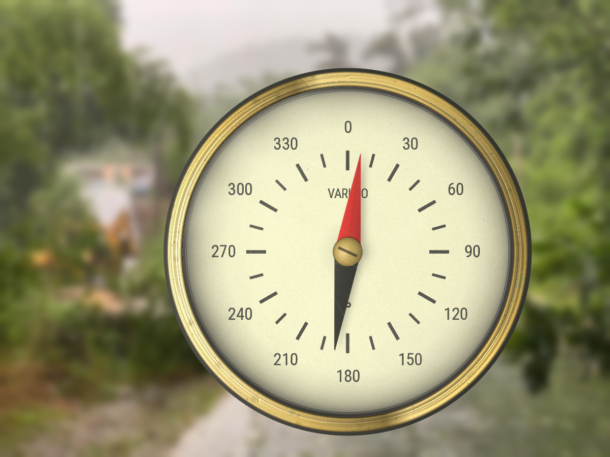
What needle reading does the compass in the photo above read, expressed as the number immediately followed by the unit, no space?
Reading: 7.5°
